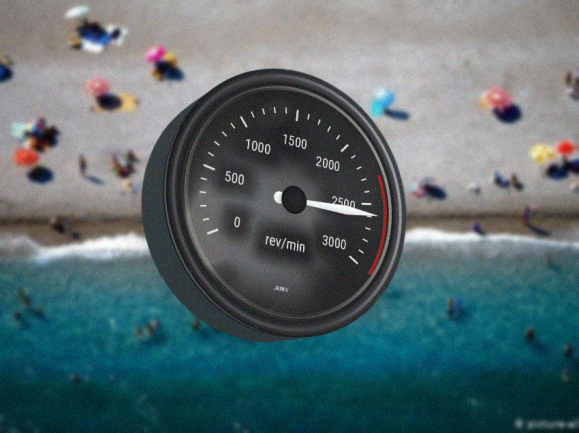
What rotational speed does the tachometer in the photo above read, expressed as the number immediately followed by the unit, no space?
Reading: 2600rpm
